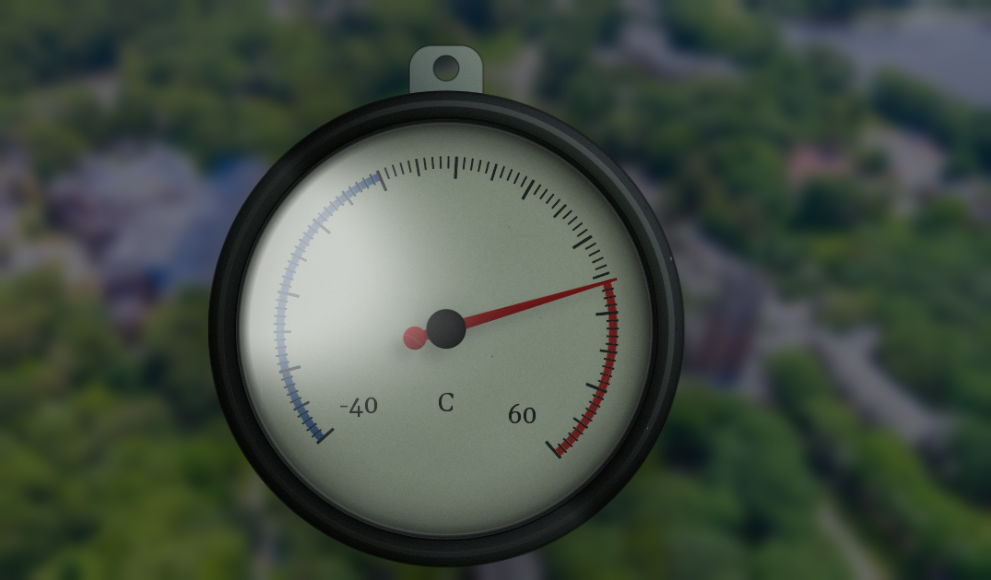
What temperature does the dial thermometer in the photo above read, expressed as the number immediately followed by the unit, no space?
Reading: 36°C
